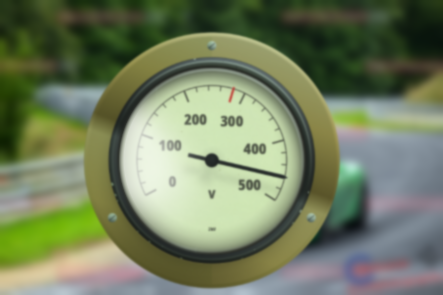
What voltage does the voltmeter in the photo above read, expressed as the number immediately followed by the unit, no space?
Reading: 460V
